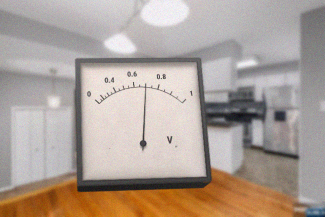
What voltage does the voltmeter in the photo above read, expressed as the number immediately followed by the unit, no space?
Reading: 0.7V
